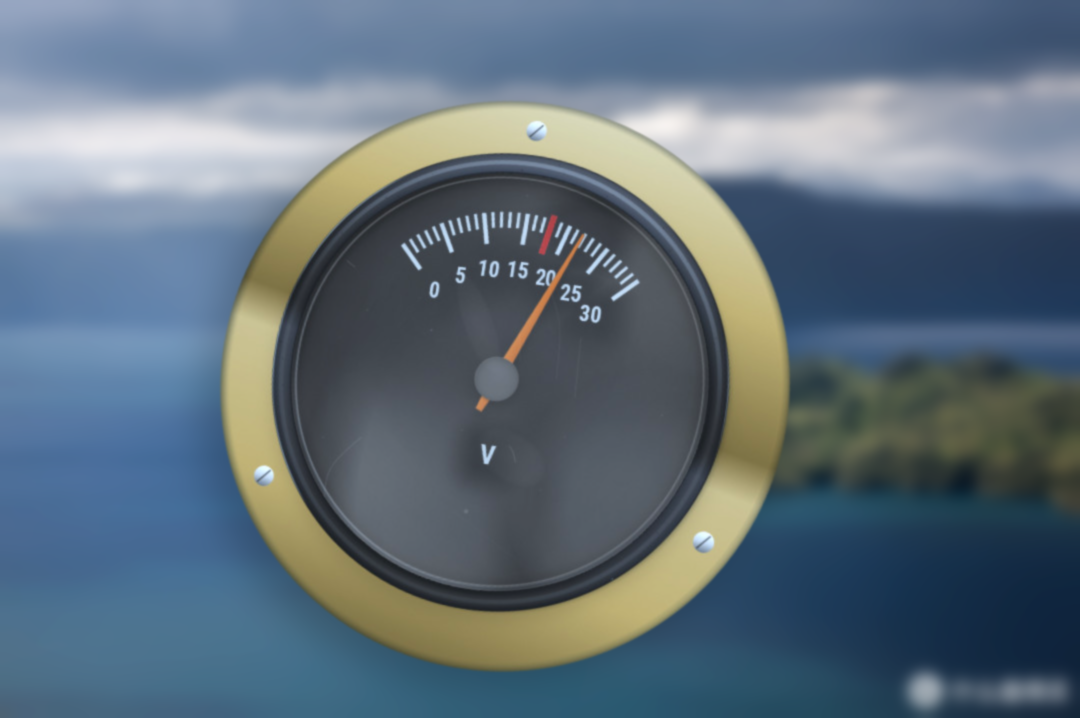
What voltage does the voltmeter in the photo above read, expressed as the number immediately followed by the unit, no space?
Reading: 22V
